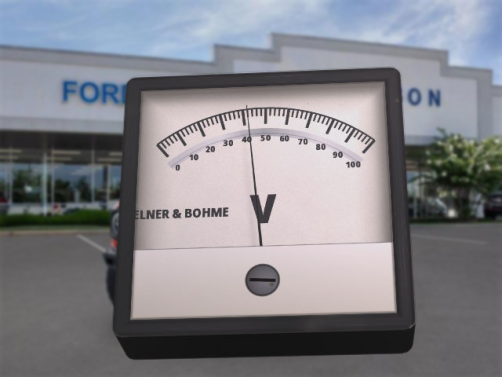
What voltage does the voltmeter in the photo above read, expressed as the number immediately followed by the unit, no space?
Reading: 42V
